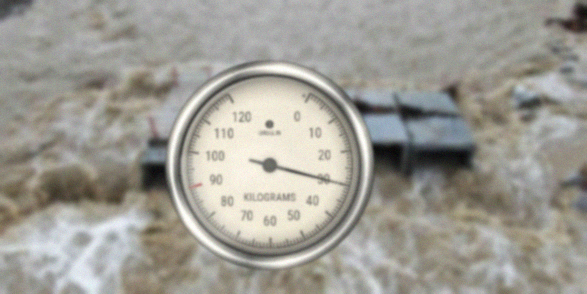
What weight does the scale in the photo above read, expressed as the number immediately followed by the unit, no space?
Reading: 30kg
